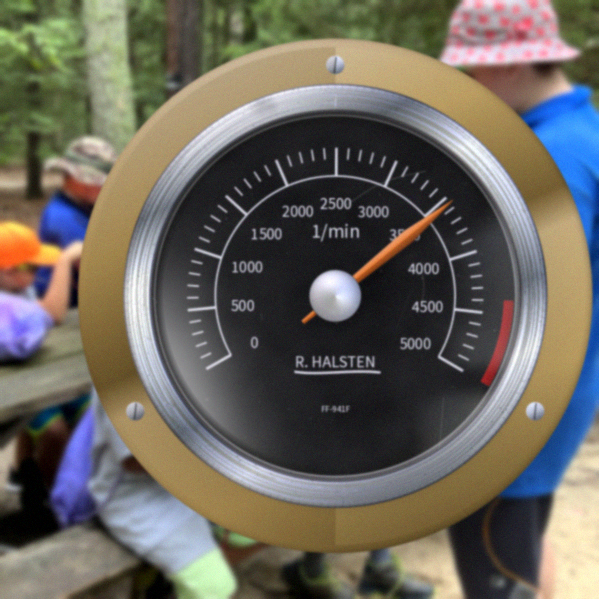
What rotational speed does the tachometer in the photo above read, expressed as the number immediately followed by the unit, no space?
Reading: 3550rpm
